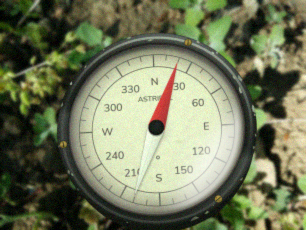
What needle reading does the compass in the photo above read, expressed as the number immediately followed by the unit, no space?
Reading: 20°
